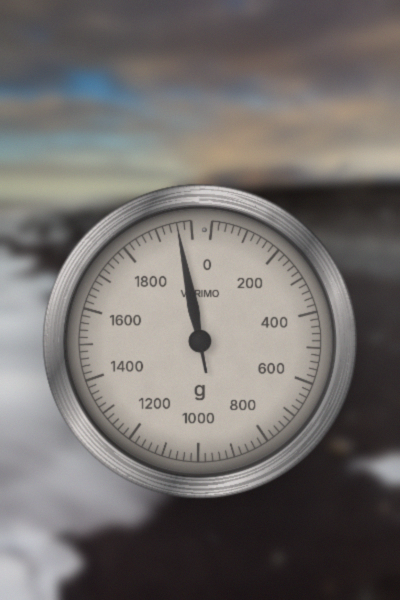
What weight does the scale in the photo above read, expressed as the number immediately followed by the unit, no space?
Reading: 1960g
